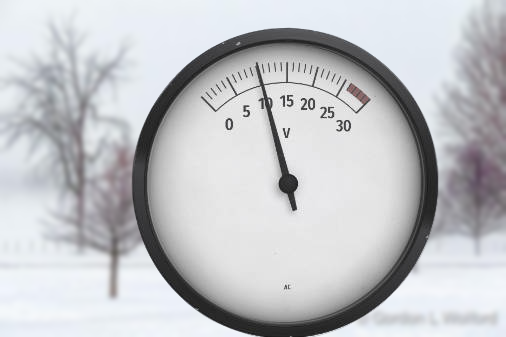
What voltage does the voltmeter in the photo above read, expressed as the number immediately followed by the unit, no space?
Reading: 10V
